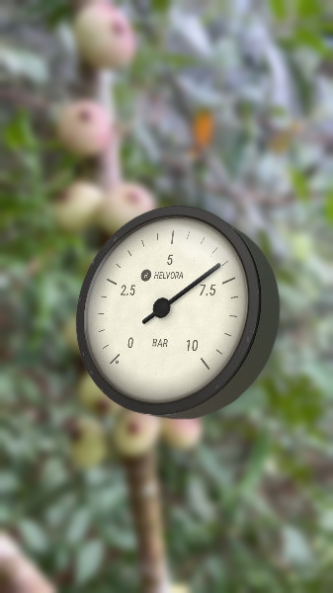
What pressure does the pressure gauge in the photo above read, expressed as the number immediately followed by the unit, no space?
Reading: 7bar
